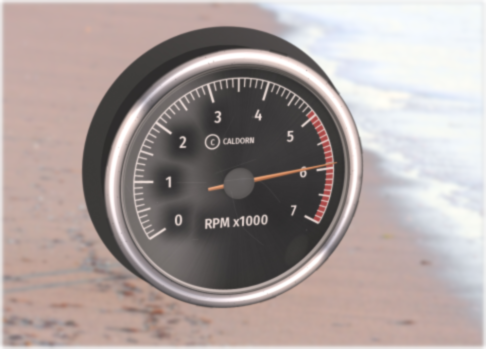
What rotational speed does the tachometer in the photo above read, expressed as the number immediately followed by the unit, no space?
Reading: 5900rpm
